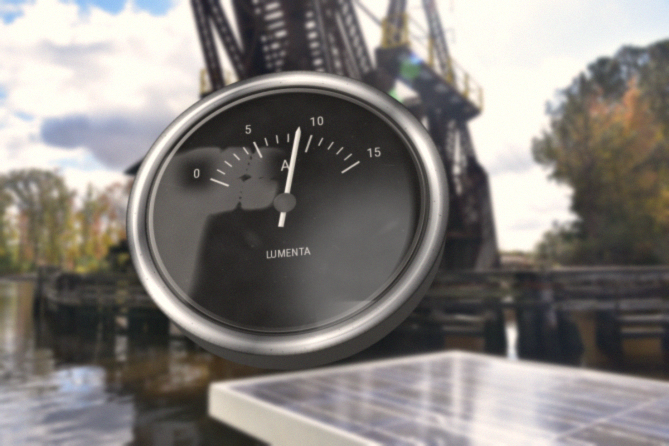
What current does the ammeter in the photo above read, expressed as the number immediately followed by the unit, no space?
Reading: 9A
